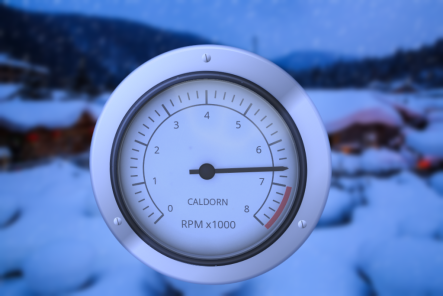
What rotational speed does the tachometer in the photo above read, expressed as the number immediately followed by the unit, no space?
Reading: 6600rpm
